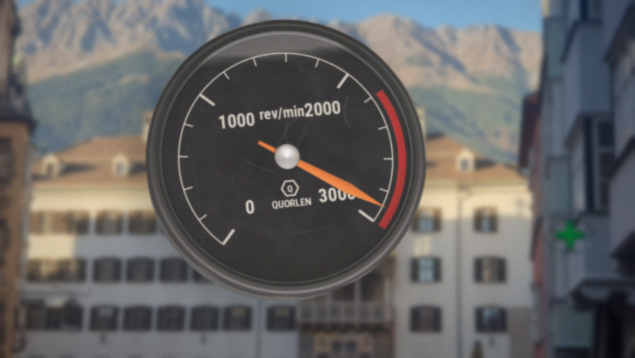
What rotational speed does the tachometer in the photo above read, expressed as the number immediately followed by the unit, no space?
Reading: 2900rpm
